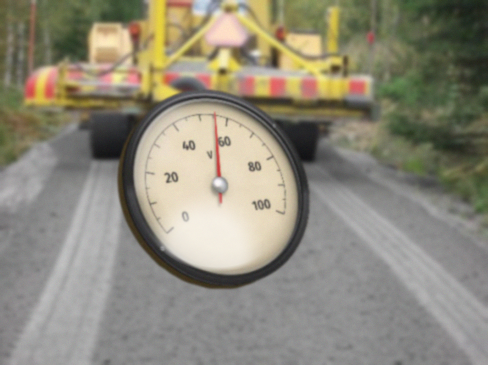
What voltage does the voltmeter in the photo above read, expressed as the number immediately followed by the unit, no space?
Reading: 55V
